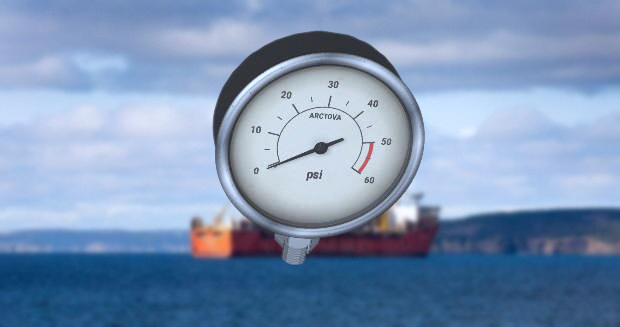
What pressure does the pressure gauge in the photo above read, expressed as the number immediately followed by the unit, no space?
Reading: 0psi
